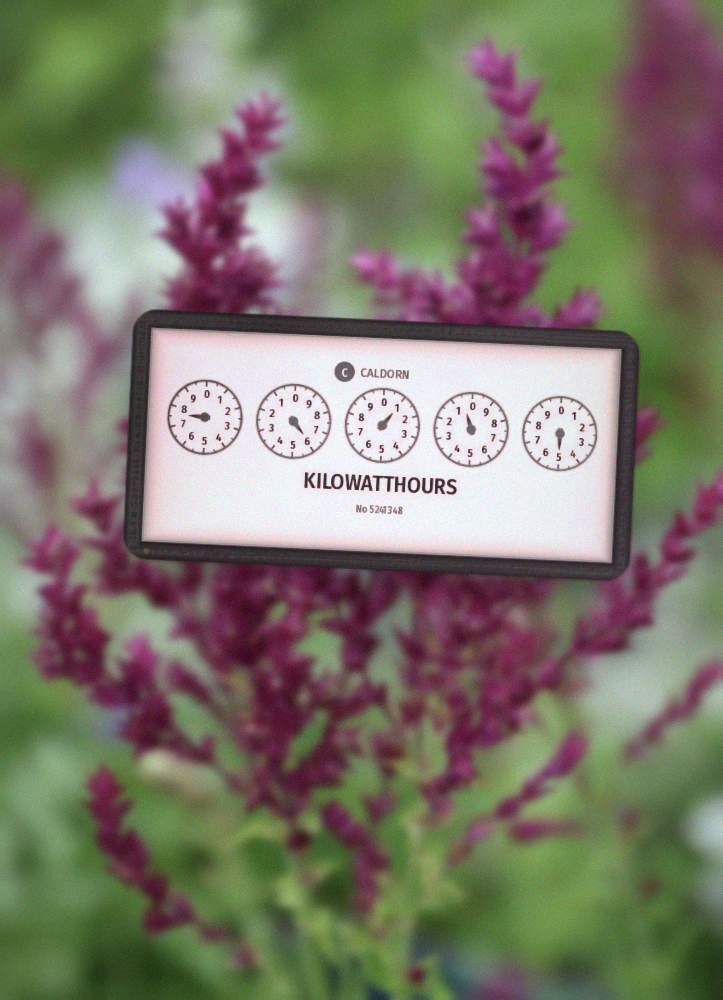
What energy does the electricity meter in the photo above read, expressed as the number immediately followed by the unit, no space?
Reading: 76105kWh
